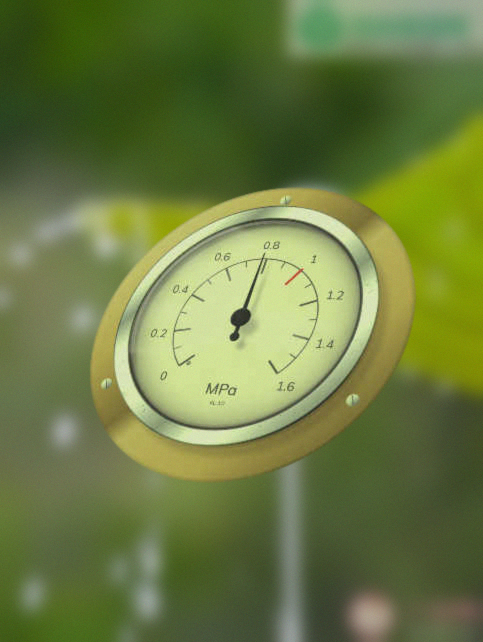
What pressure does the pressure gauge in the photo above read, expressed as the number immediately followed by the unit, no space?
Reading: 0.8MPa
